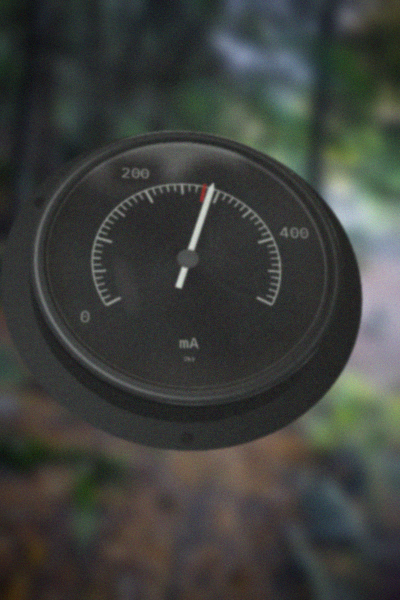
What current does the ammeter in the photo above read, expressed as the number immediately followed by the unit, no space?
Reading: 290mA
